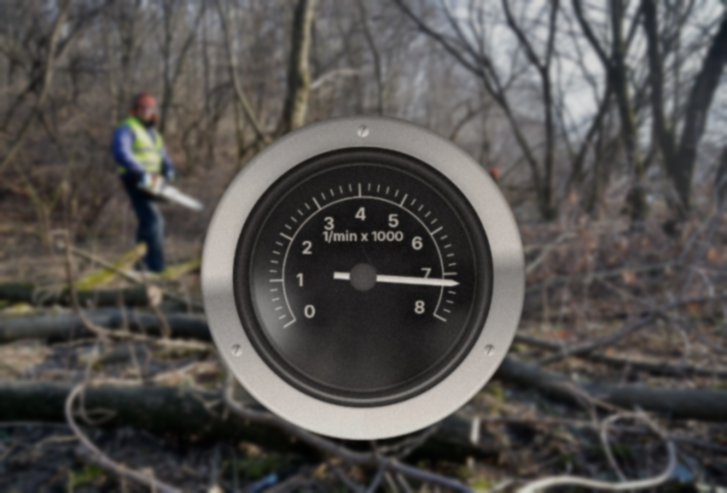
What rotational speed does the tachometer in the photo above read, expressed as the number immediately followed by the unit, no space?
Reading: 7200rpm
